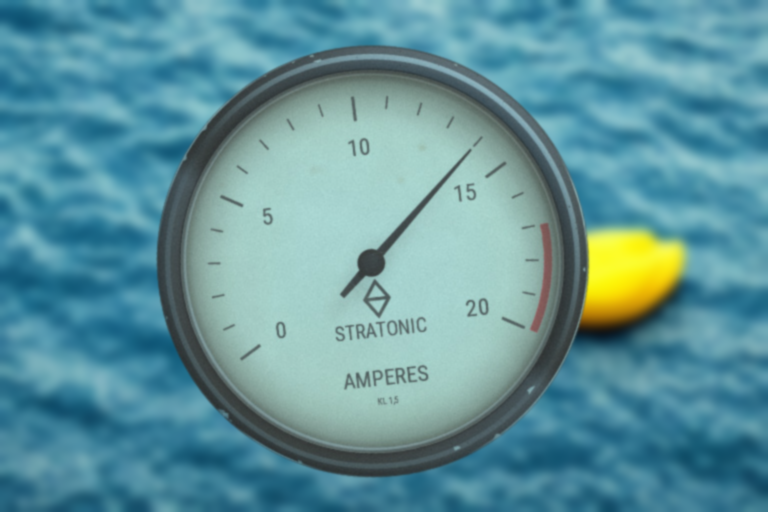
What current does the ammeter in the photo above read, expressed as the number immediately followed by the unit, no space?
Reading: 14A
